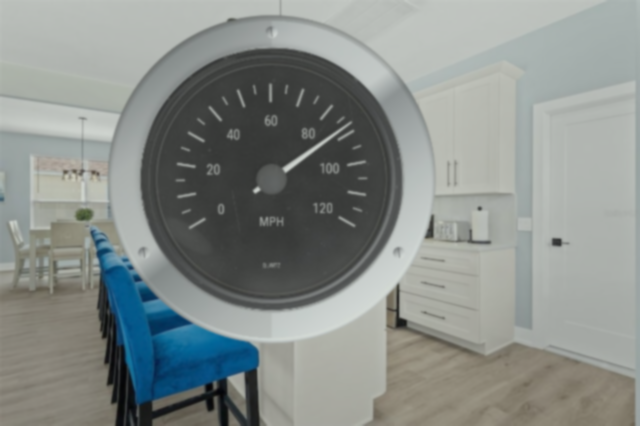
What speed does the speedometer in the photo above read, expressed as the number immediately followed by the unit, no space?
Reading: 87.5mph
